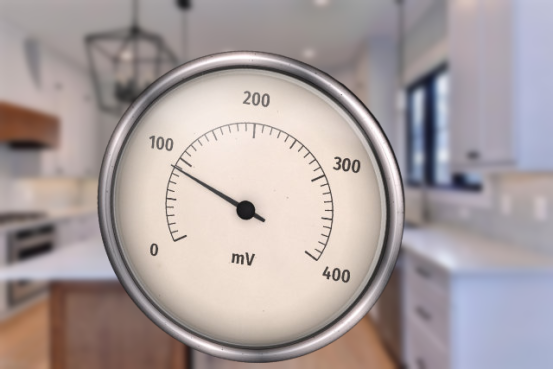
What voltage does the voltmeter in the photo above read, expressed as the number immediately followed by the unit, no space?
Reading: 90mV
